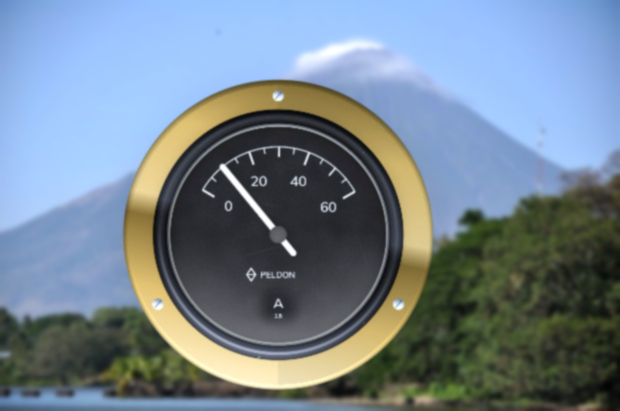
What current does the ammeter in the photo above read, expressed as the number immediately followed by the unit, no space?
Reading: 10A
